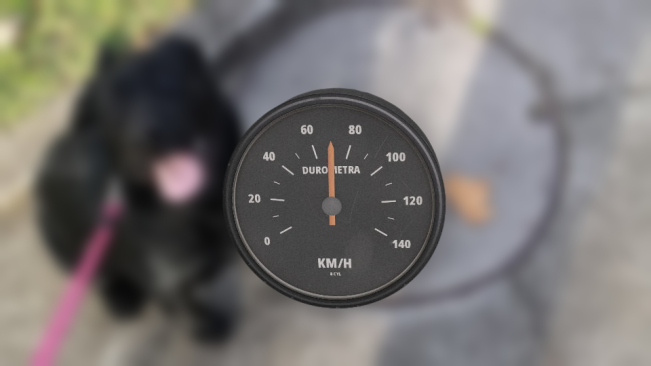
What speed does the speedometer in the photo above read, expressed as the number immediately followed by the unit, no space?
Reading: 70km/h
